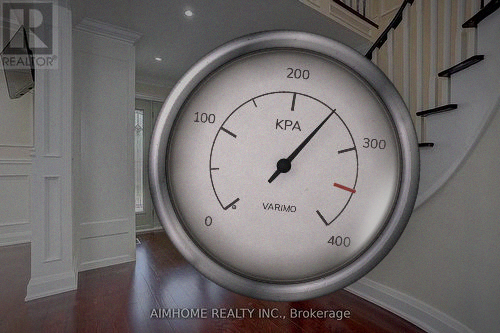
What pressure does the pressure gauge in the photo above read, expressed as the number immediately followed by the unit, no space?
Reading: 250kPa
